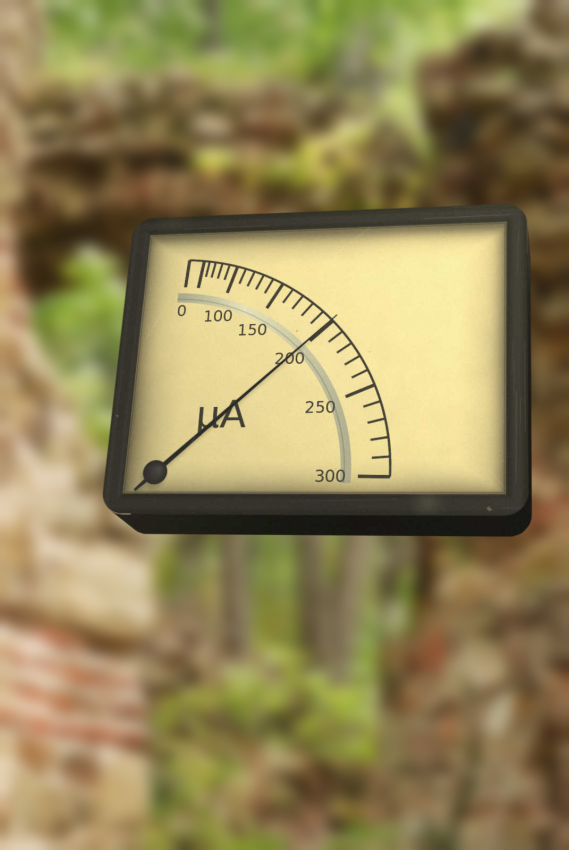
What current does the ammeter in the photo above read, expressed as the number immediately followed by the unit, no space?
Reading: 200µA
